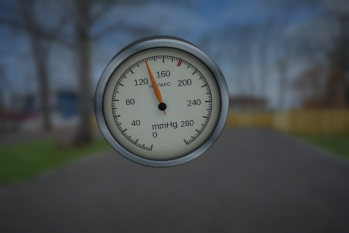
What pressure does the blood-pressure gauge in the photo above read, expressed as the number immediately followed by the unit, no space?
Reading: 140mmHg
